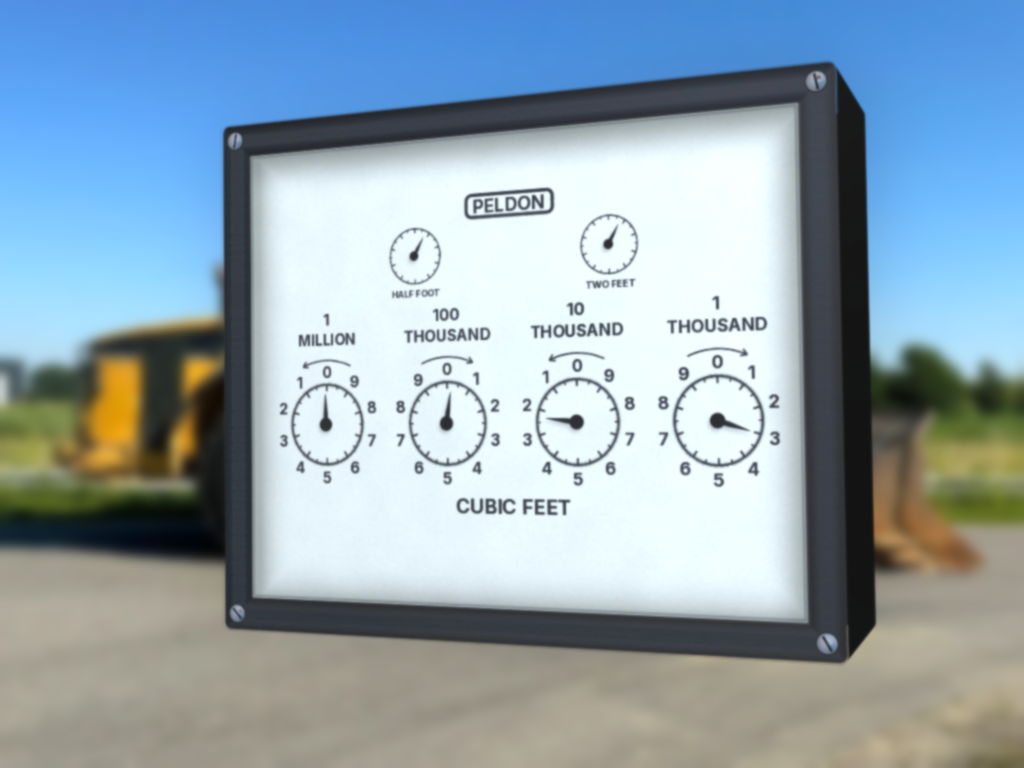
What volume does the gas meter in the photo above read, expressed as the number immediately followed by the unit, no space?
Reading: 2300ft³
